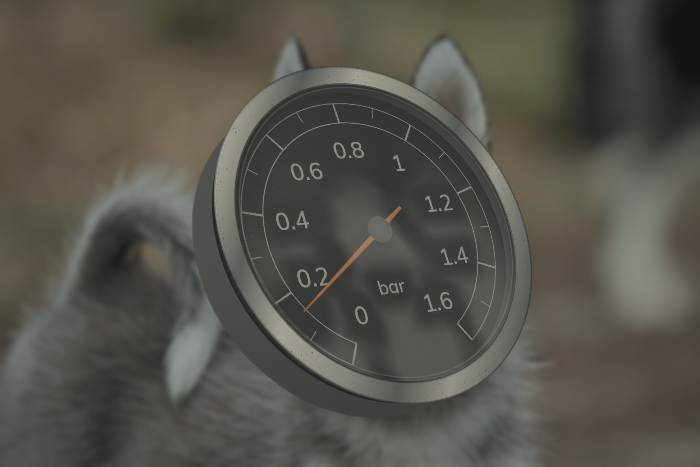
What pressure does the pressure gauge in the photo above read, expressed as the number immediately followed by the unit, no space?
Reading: 0.15bar
